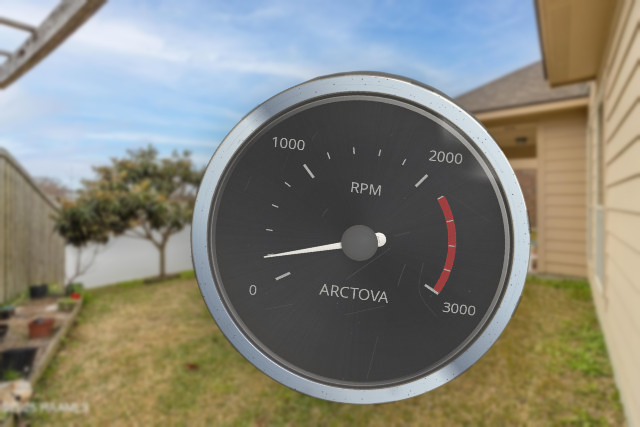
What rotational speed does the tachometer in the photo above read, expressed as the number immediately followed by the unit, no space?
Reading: 200rpm
